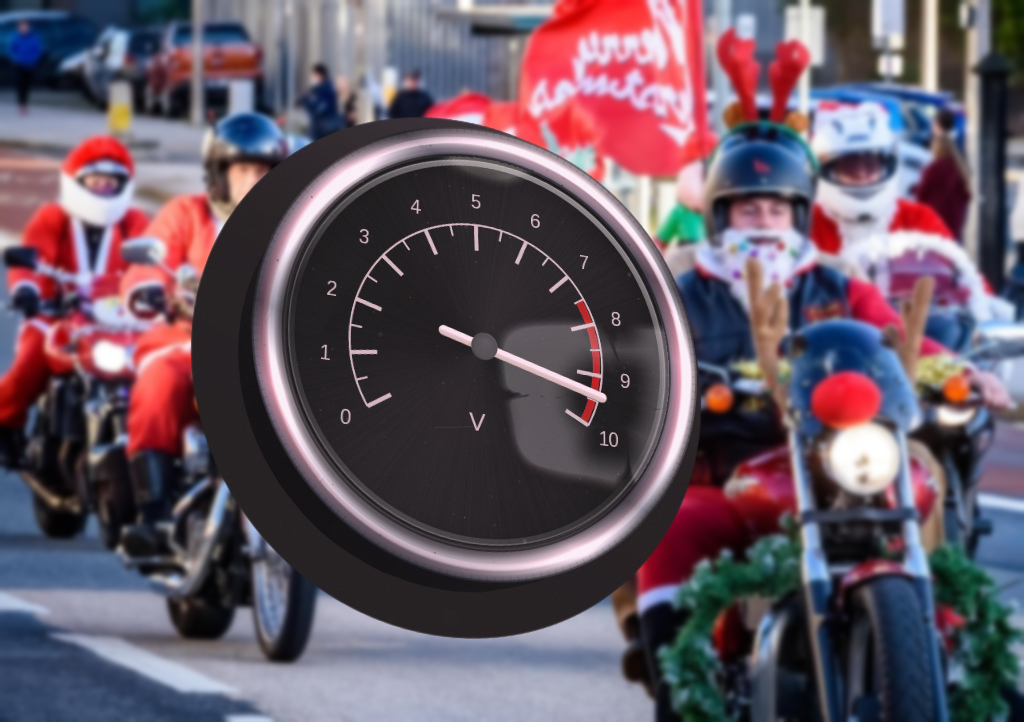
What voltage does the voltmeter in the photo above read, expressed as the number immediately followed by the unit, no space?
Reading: 9.5V
